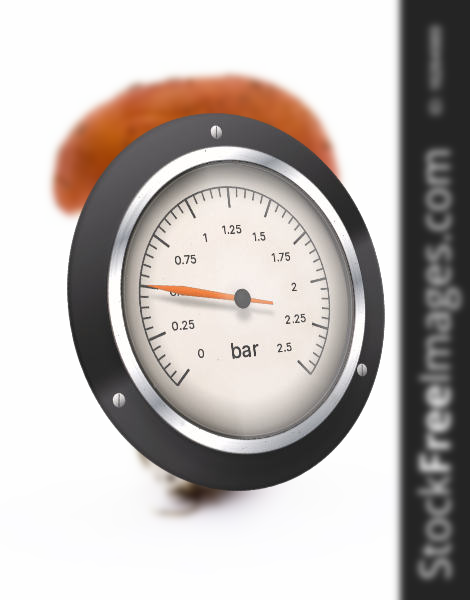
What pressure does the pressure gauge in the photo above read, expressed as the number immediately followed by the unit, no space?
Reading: 0.5bar
